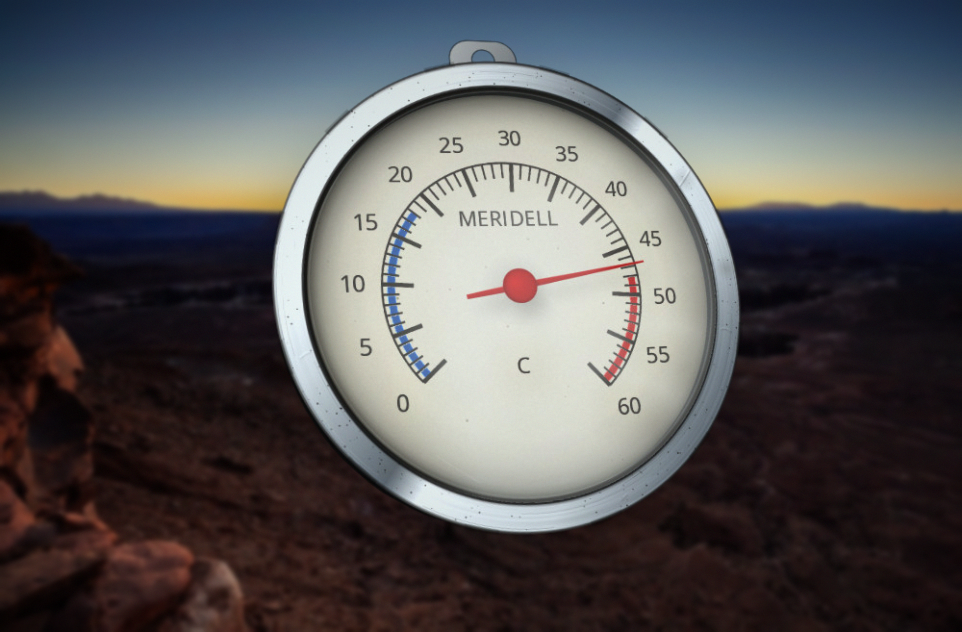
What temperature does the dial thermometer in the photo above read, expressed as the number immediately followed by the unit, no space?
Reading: 47°C
